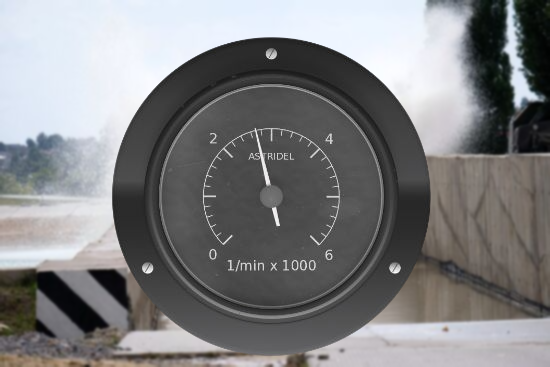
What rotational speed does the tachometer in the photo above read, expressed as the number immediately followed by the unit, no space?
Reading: 2700rpm
